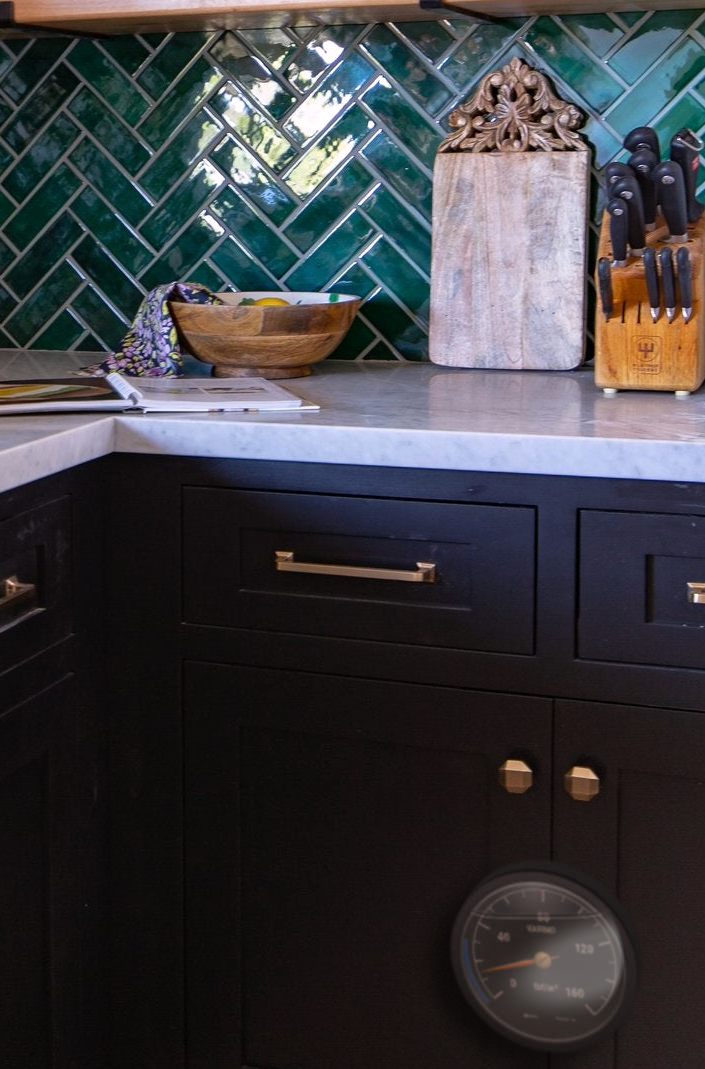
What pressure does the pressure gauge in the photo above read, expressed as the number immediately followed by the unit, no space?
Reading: 15psi
